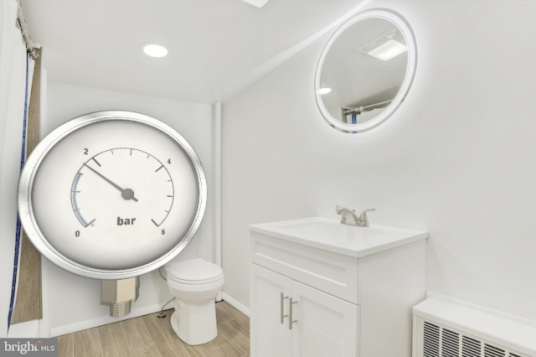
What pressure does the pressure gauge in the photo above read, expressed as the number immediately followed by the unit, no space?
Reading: 1.75bar
